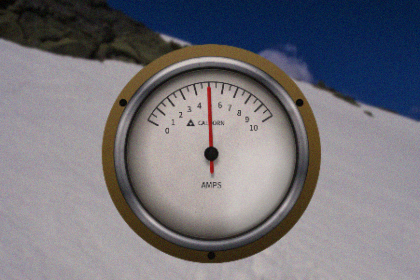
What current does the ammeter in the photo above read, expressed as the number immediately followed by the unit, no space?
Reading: 5A
